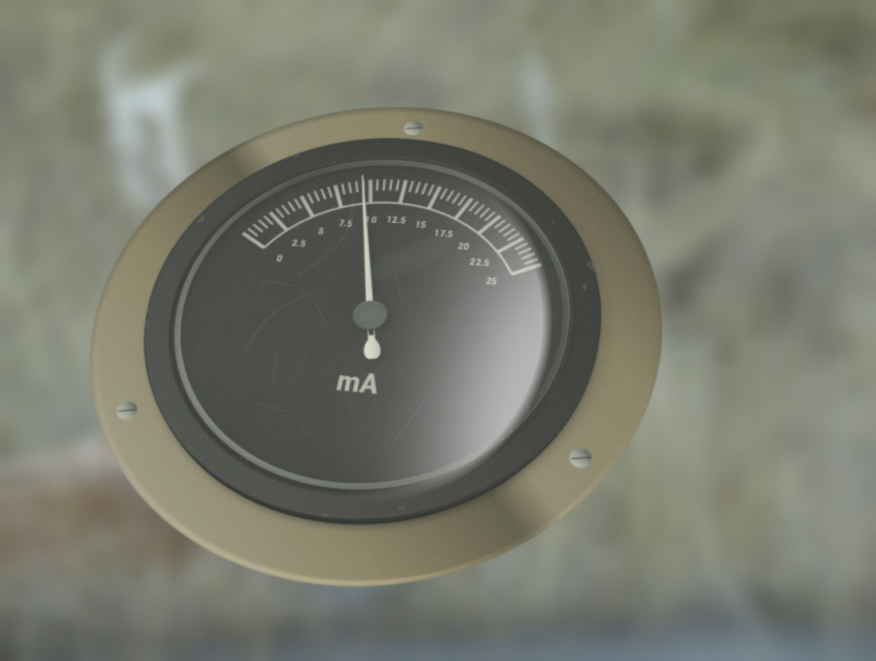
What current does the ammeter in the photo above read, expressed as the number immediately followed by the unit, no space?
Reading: 9.5mA
